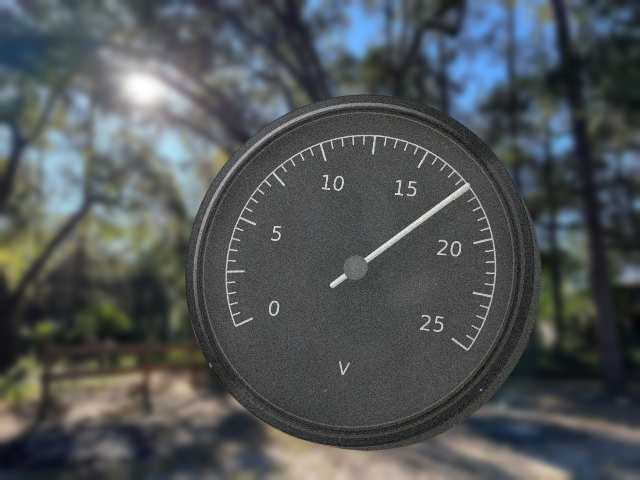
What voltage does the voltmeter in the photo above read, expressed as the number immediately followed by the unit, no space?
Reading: 17.5V
